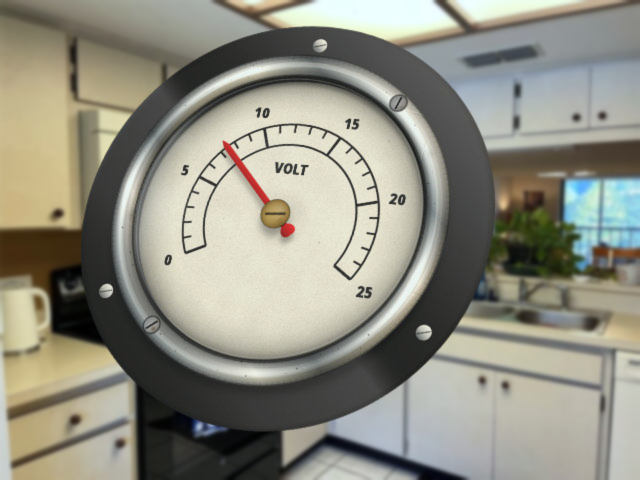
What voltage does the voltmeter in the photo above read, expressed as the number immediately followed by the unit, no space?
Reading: 7.5V
